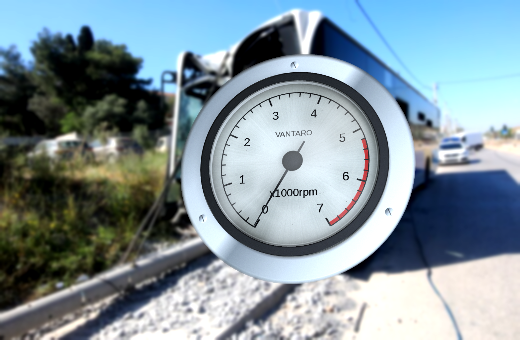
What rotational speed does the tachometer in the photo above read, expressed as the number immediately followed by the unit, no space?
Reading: 0rpm
